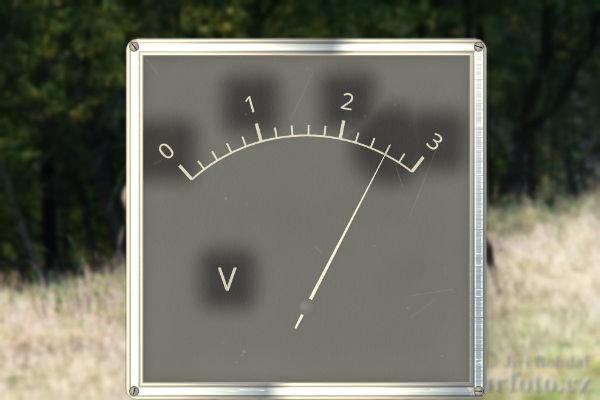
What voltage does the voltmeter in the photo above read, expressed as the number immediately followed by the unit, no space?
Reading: 2.6V
